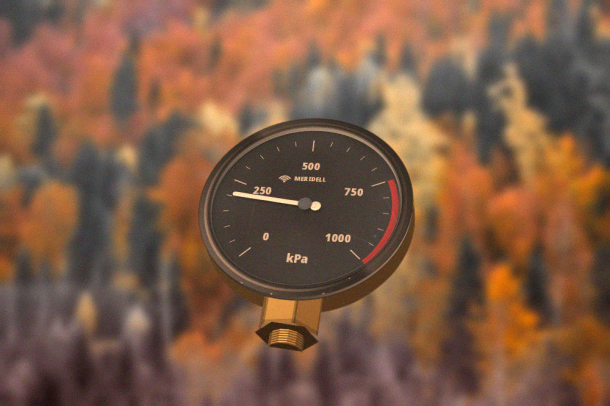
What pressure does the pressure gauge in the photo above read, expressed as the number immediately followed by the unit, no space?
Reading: 200kPa
